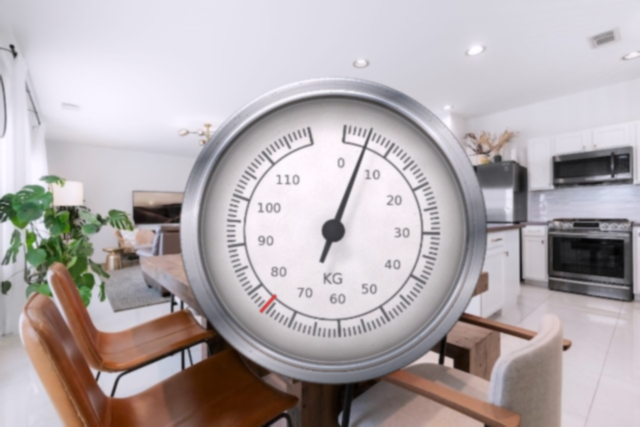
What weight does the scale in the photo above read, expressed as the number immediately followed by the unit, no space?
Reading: 5kg
